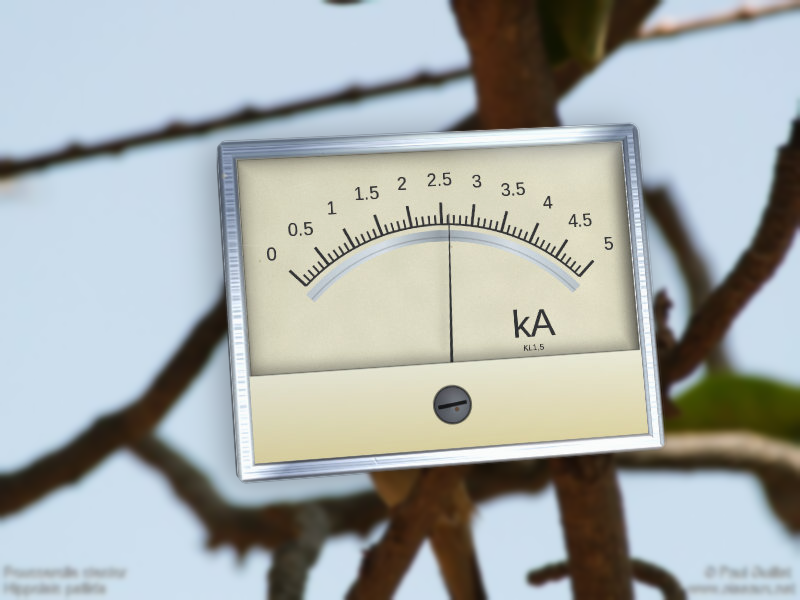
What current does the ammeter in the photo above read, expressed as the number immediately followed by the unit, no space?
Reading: 2.6kA
